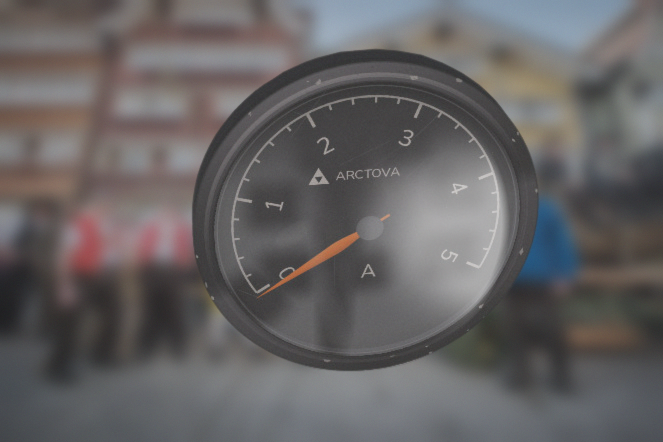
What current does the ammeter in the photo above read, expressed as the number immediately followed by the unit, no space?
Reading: 0A
